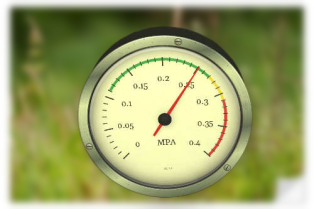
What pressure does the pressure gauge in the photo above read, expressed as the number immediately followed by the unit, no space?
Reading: 0.25MPa
